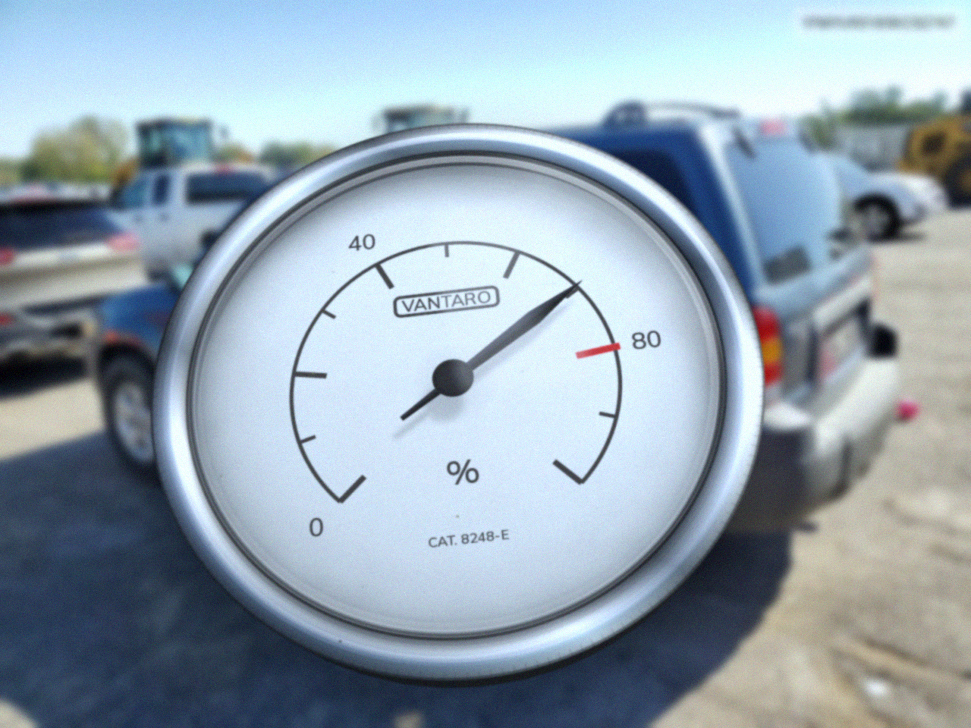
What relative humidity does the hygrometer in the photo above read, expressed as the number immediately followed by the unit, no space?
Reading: 70%
